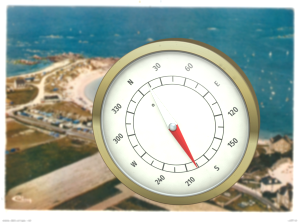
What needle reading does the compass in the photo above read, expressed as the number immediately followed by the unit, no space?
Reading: 195°
